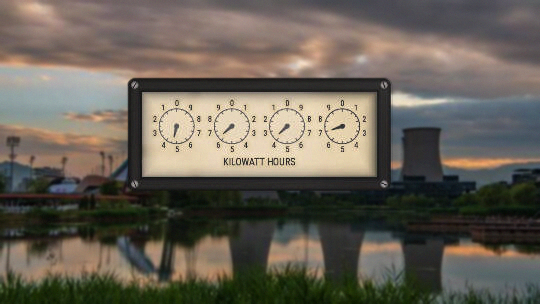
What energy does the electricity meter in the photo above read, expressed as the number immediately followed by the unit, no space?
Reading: 4637kWh
